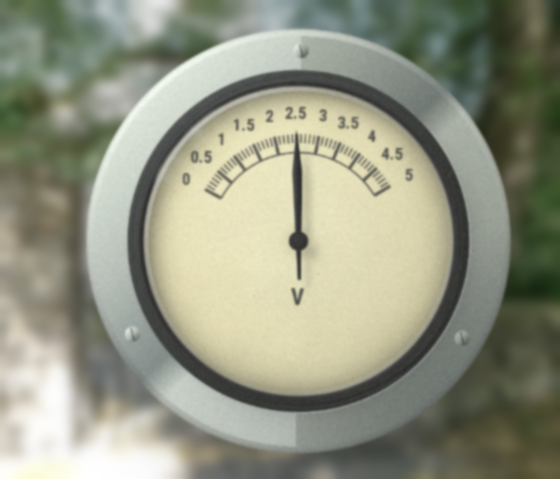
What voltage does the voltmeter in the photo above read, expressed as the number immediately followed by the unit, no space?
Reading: 2.5V
